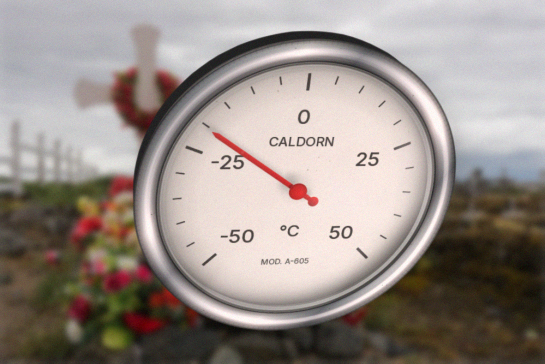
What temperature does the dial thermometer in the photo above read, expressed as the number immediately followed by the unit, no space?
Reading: -20°C
